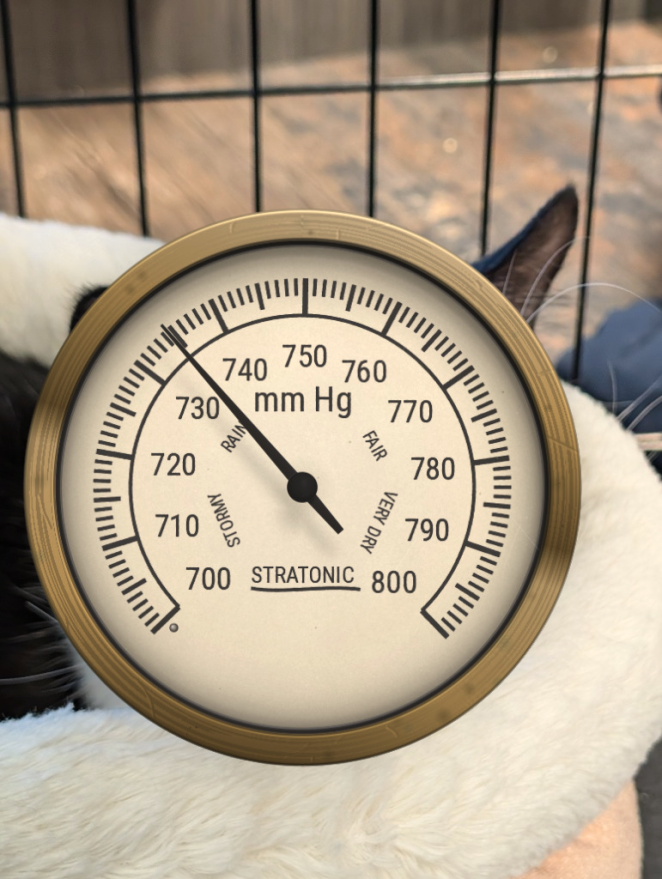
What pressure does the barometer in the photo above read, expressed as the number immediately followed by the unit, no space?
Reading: 734.5mmHg
